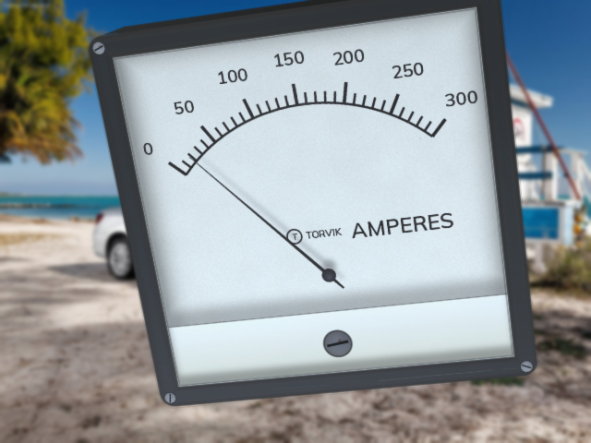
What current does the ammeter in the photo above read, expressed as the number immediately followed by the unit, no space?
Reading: 20A
